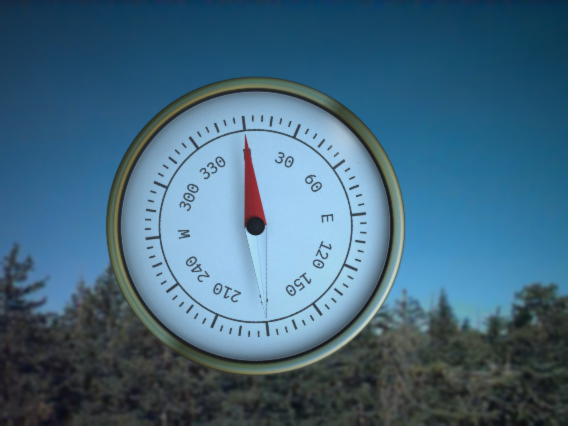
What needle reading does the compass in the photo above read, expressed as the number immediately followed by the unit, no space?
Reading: 0°
